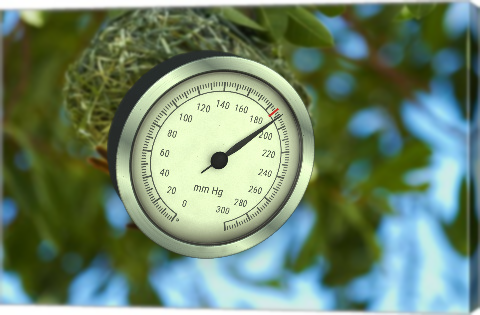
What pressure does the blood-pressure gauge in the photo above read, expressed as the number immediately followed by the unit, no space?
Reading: 190mmHg
